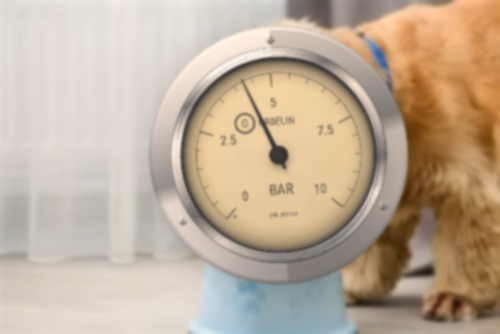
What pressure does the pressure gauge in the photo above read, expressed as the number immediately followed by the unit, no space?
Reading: 4.25bar
